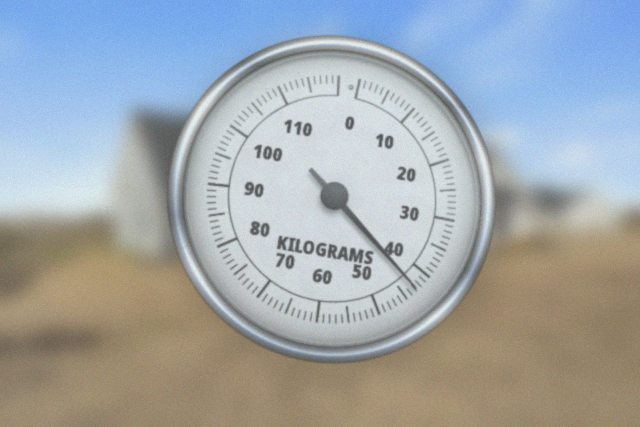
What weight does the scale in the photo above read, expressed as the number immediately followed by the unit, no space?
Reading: 43kg
